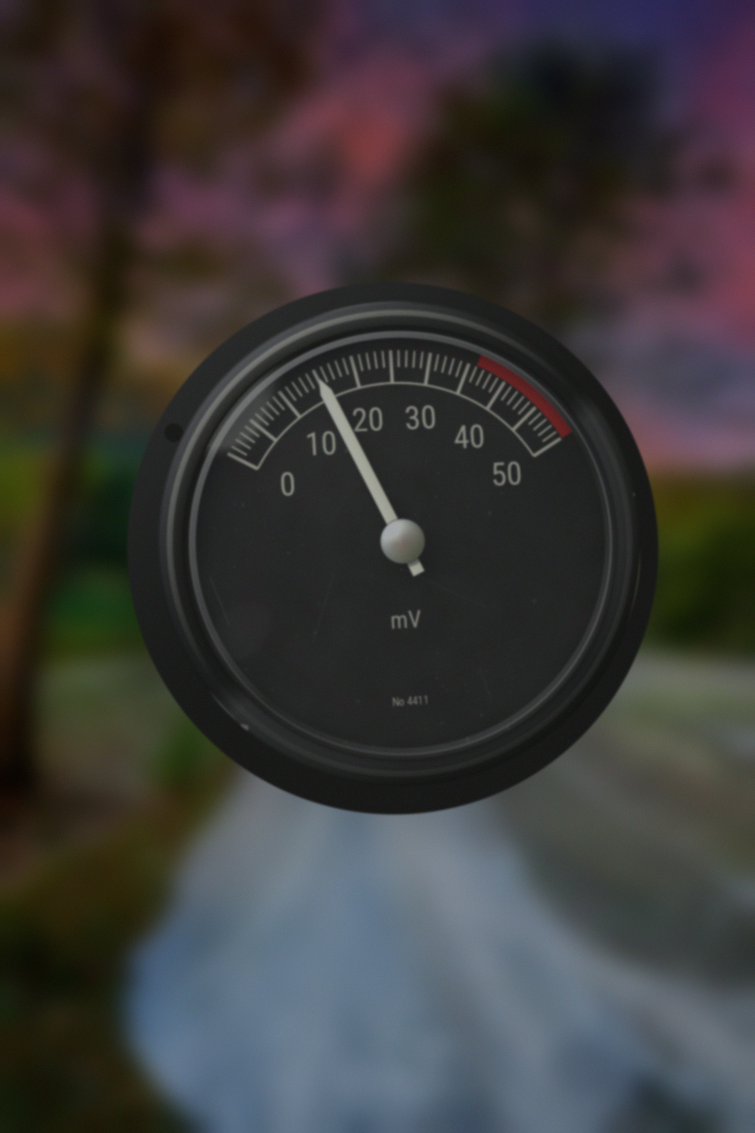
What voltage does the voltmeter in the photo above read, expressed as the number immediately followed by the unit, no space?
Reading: 15mV
